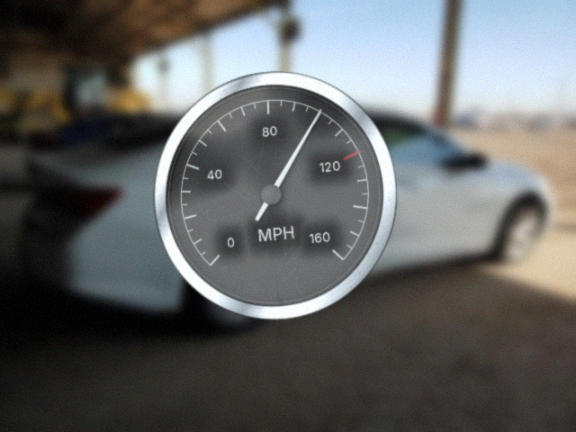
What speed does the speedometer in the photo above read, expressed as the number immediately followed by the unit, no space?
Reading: 100mph
